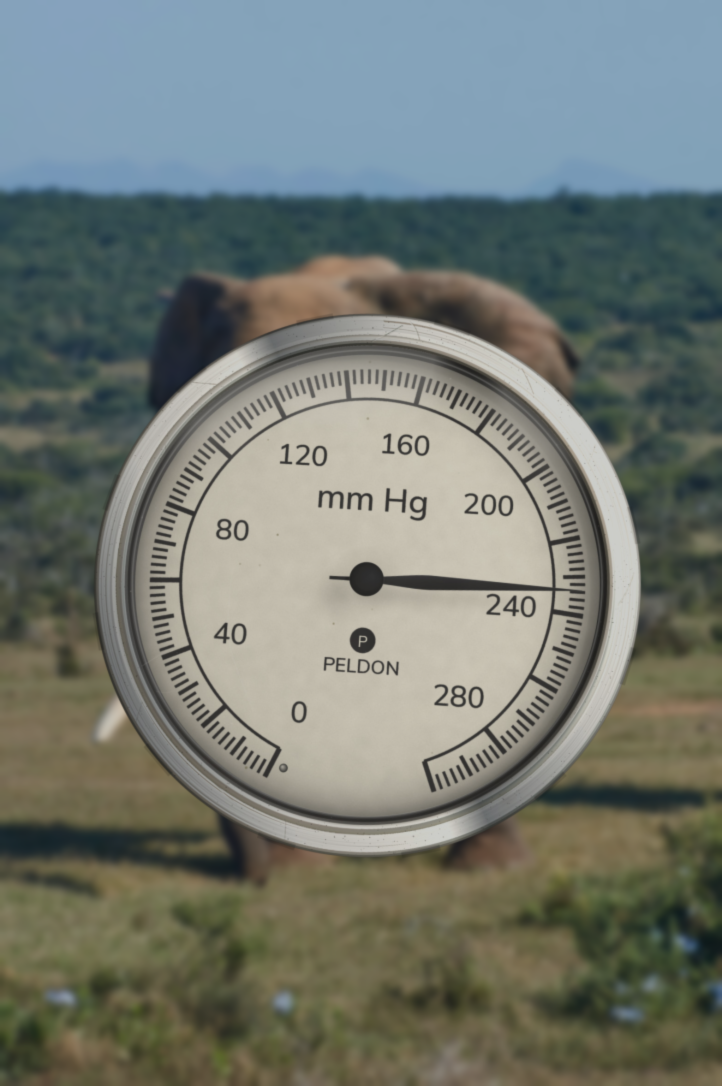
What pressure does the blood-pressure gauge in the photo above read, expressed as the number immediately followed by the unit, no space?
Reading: 234mmHg
